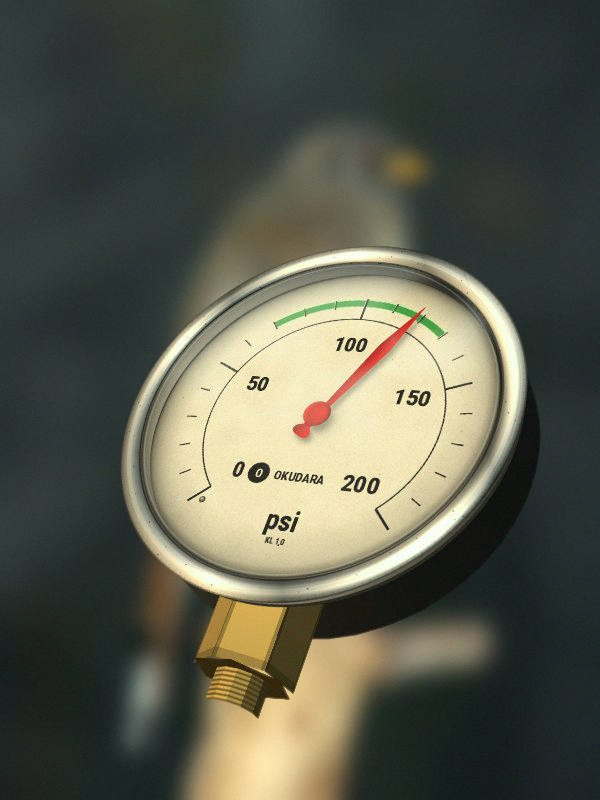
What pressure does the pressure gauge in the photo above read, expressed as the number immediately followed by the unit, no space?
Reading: 120psi
